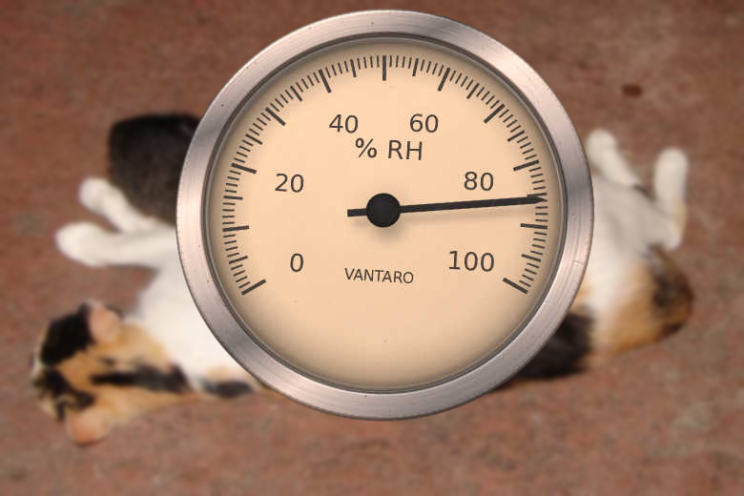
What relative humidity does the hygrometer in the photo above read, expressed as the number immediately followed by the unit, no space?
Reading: 86%
